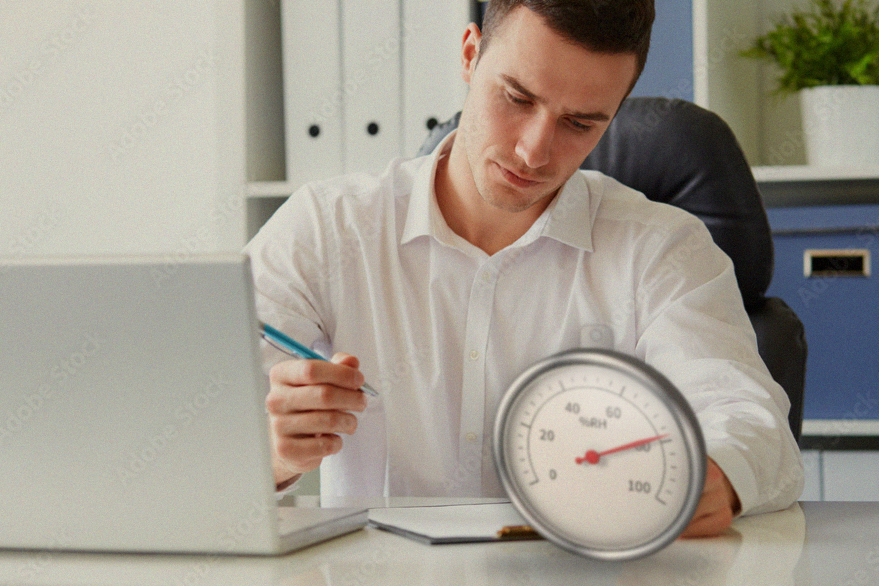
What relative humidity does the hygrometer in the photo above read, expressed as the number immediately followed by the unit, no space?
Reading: 78%
